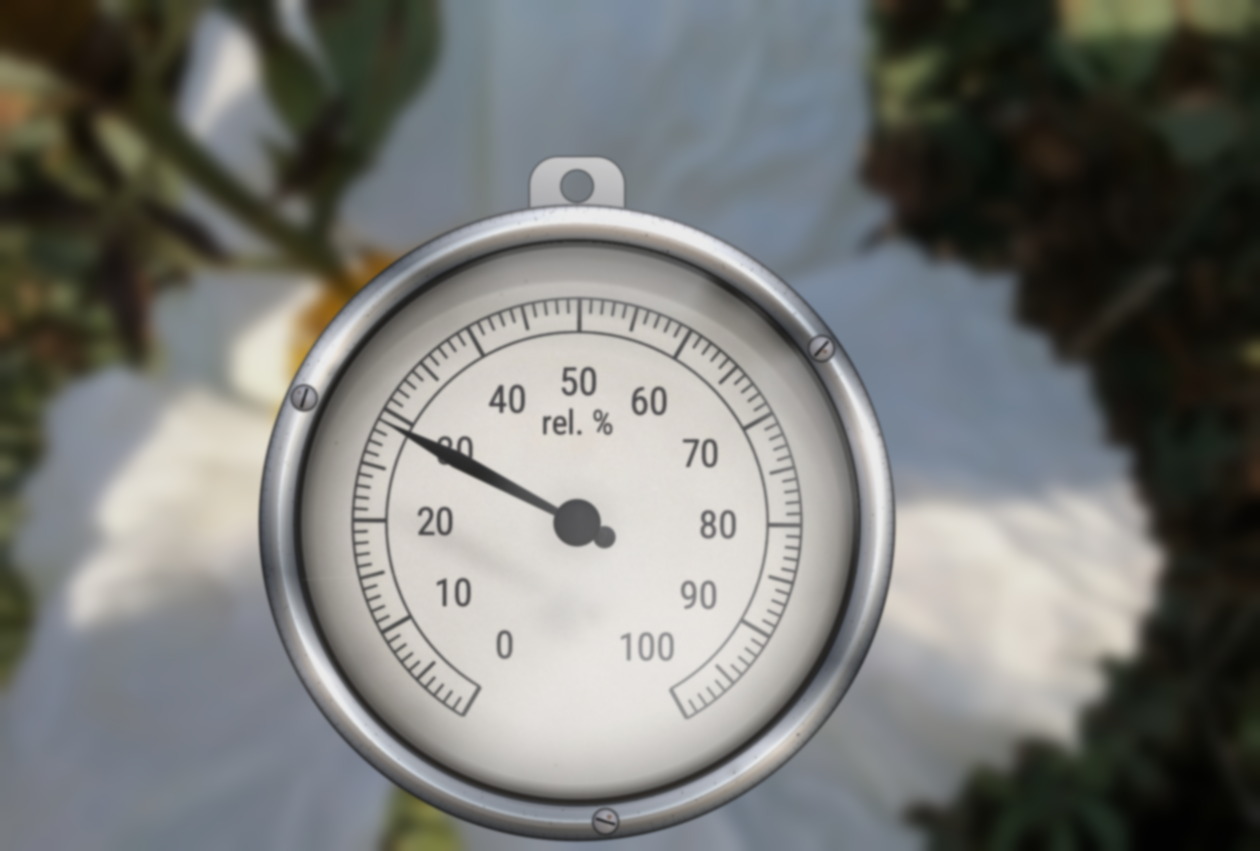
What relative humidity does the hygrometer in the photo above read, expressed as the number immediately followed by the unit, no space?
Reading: 29%
